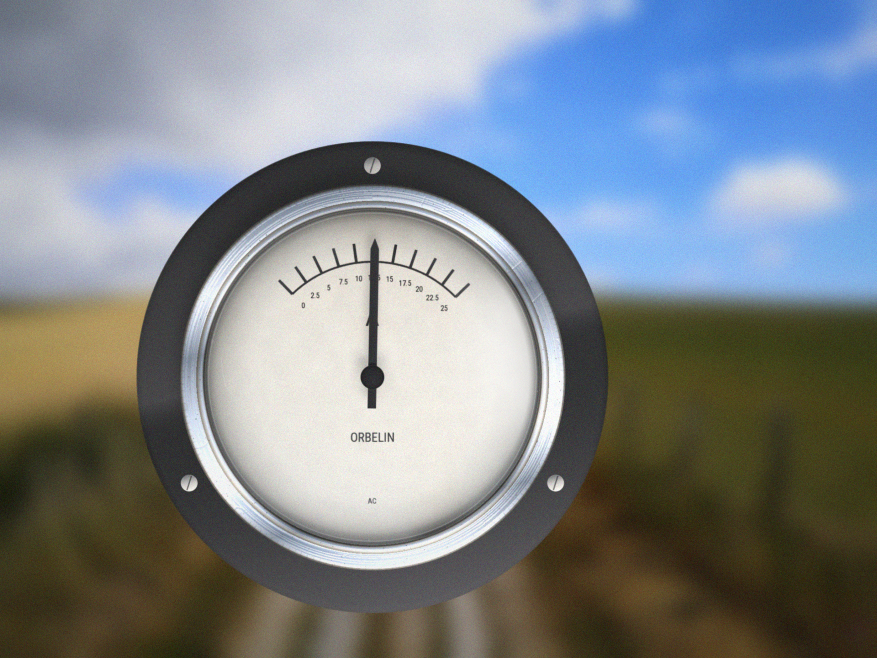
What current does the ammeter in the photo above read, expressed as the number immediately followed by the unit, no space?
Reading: 12.5A
